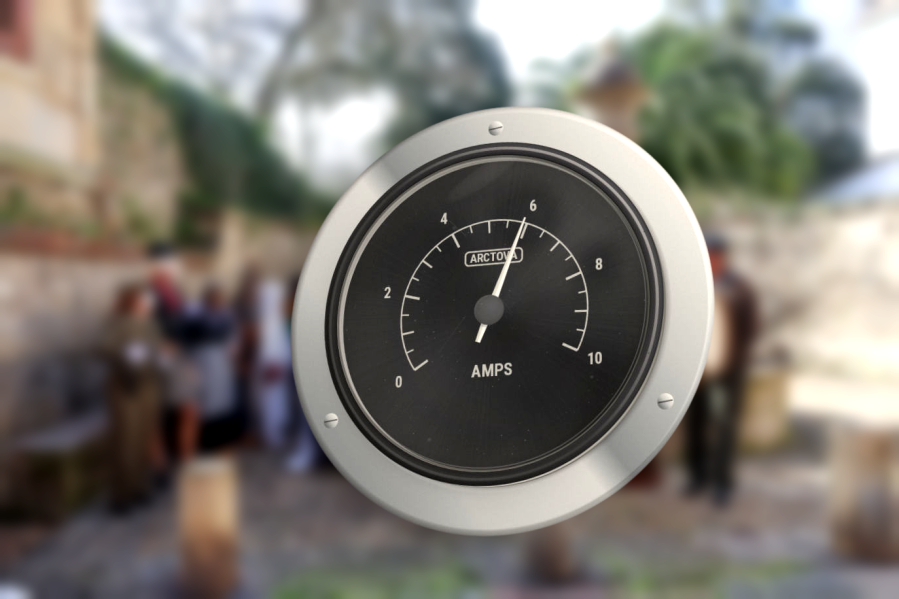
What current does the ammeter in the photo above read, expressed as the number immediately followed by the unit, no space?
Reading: 6A
